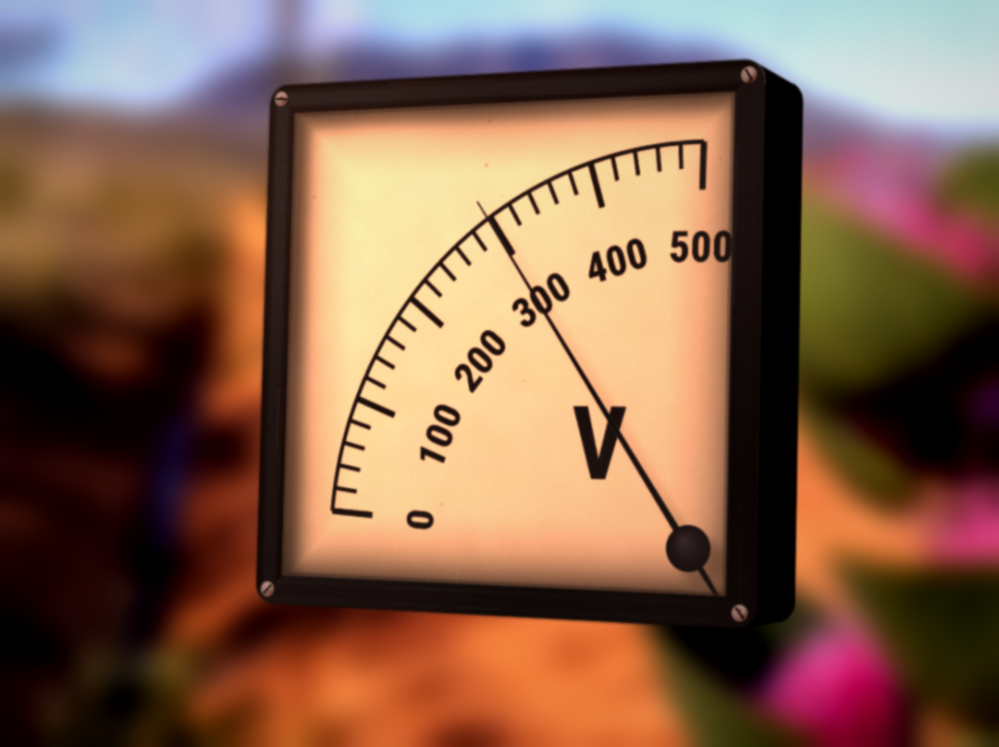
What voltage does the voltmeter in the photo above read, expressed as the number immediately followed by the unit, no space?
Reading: 300V
